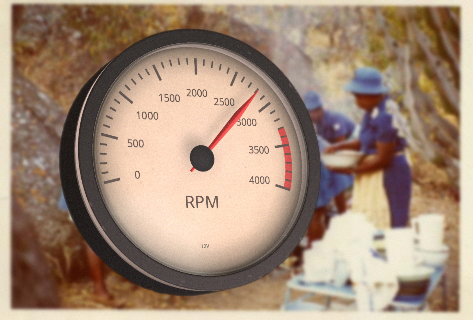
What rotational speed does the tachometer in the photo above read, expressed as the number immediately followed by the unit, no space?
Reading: 2800rpm
